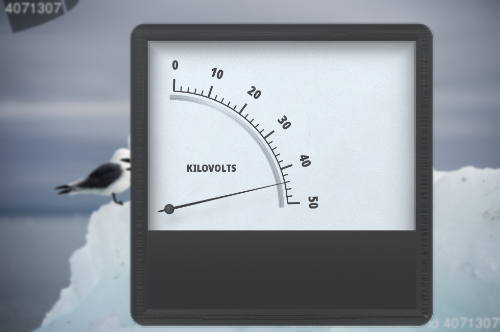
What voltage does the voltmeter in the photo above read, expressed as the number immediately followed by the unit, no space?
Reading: 44kV
